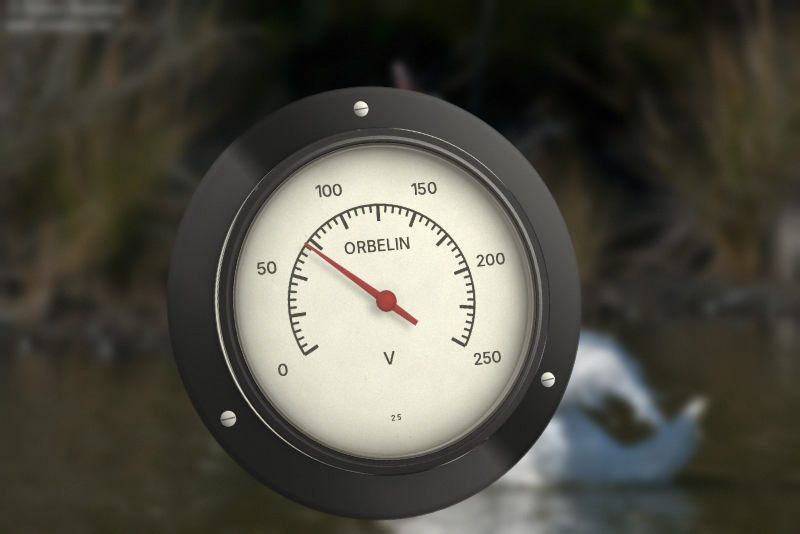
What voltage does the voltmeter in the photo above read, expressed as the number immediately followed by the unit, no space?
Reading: 70V
